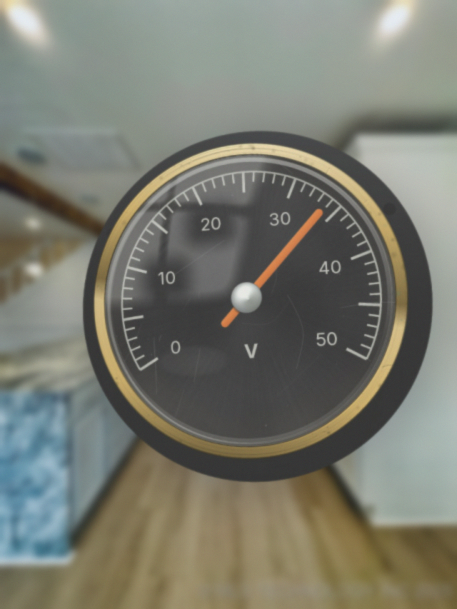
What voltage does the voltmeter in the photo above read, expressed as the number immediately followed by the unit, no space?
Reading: 34V
